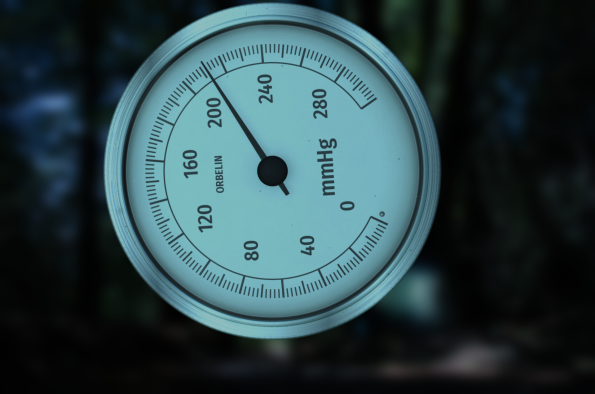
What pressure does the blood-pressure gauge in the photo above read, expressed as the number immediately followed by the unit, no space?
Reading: 212mmHg
